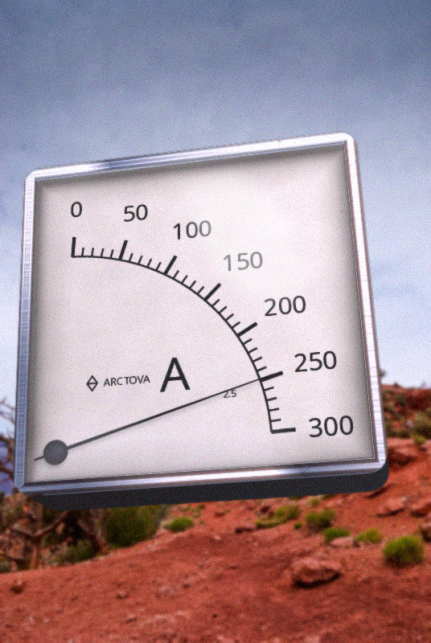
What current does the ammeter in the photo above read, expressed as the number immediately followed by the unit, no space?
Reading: 250A
